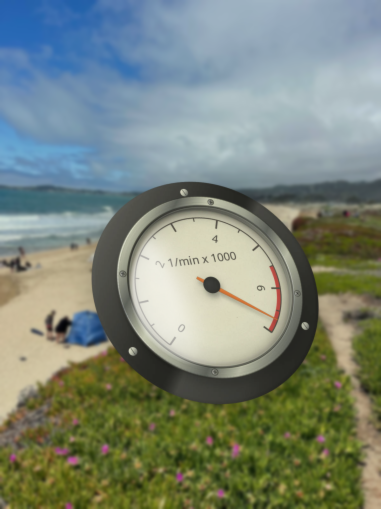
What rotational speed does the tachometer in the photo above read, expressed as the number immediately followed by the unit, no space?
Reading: 6750rpm
